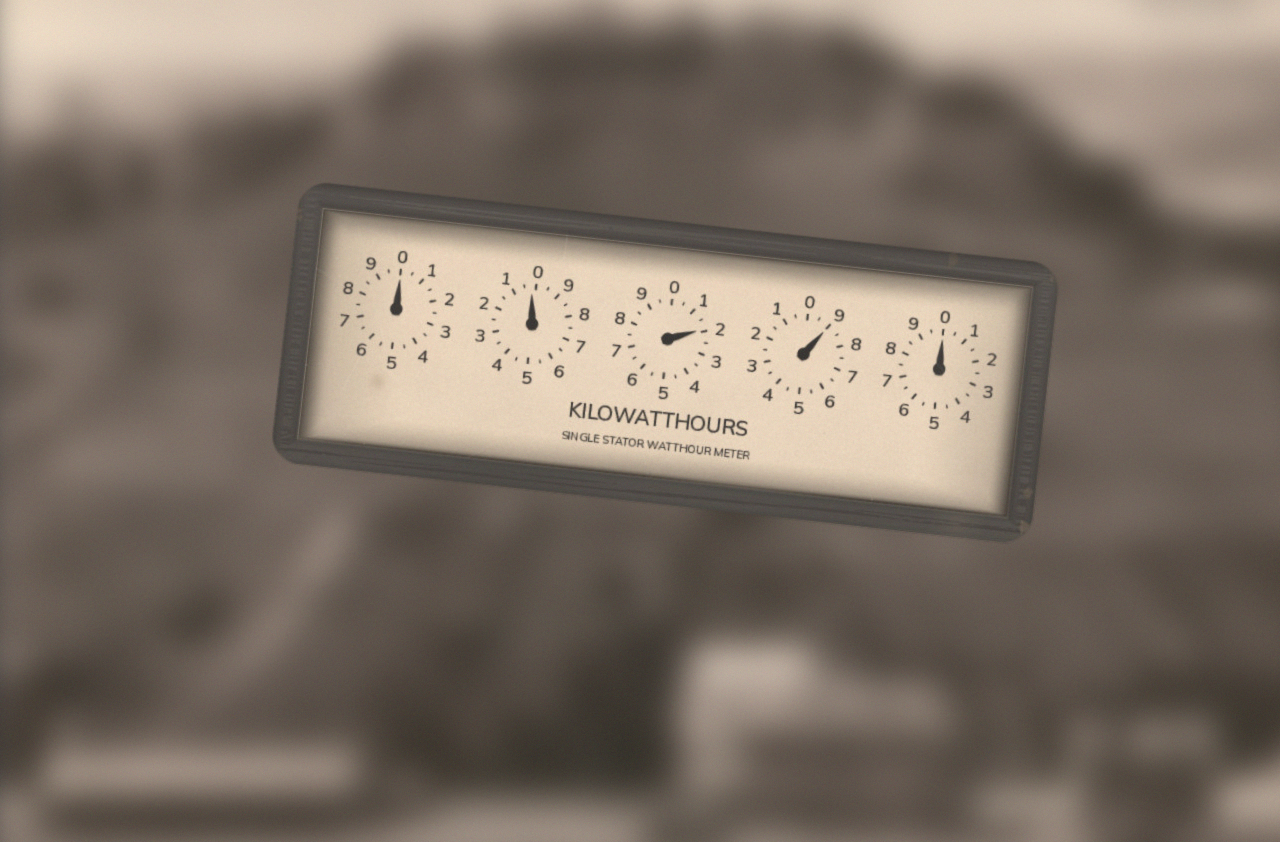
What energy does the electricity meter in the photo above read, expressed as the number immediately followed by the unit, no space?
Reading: 190kWh
